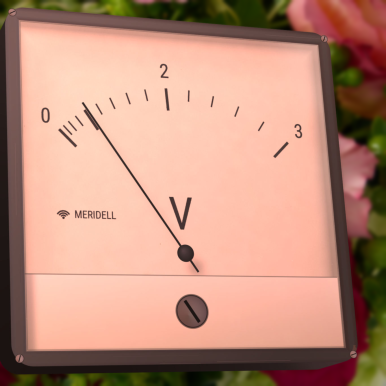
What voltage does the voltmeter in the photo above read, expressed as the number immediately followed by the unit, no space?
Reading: 1V
